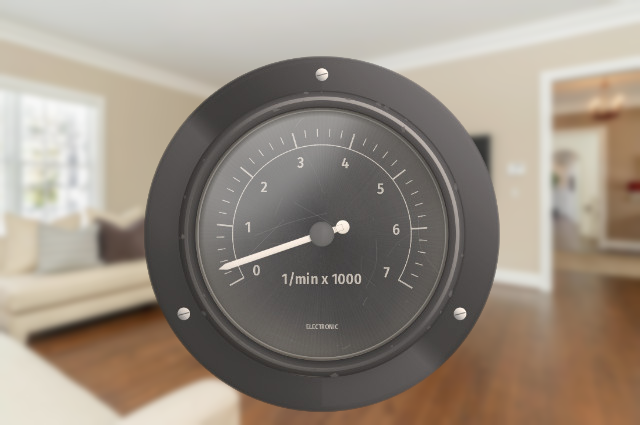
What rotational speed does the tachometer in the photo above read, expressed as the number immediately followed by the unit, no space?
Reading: 300rpm
